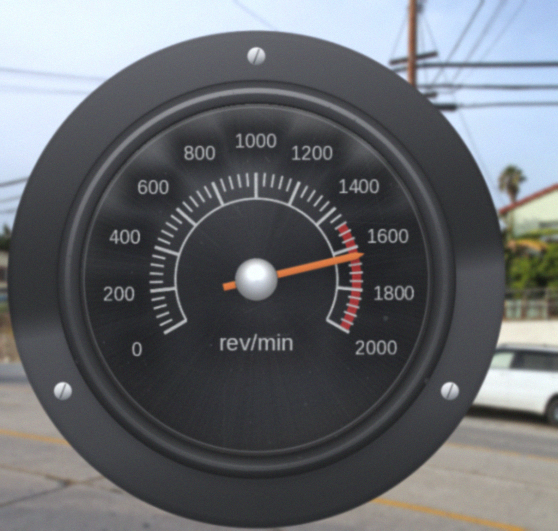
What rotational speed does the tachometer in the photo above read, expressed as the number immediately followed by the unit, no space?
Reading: 1640rpm
